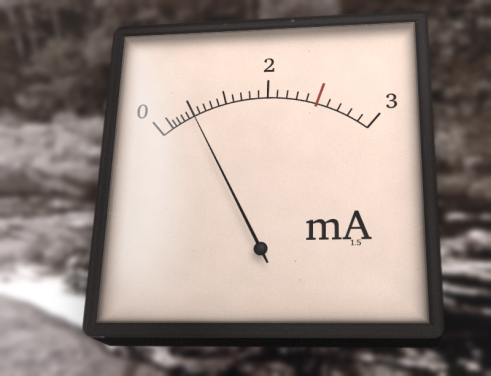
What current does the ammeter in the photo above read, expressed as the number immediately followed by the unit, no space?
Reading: 1mA
